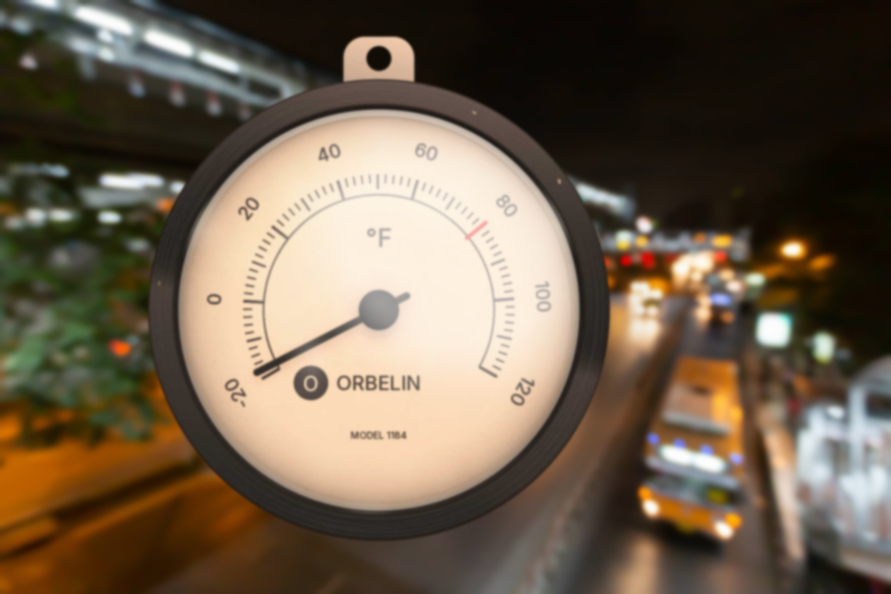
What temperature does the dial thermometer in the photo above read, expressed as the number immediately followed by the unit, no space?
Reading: -18°F
